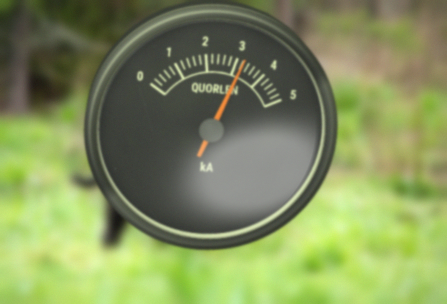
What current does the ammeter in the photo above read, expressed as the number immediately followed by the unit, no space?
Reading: 3.2kA
